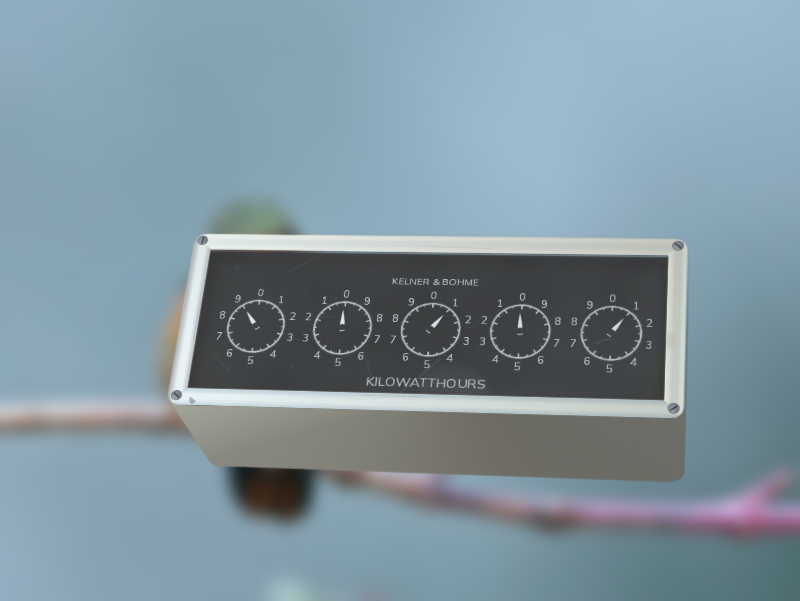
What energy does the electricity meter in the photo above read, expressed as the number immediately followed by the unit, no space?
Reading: 90101kWh
